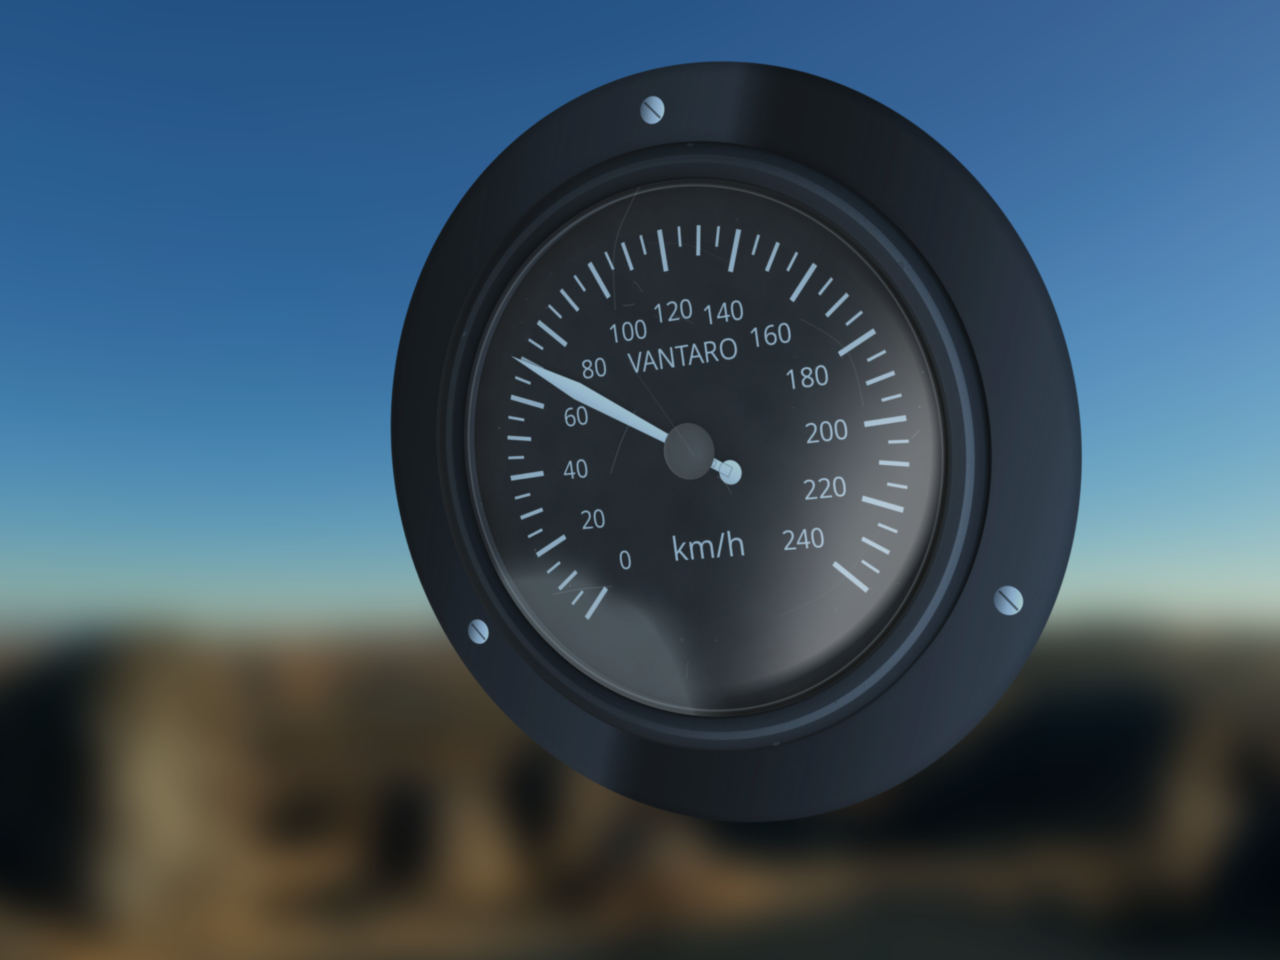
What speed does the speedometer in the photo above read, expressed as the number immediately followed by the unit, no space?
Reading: 70km/h
